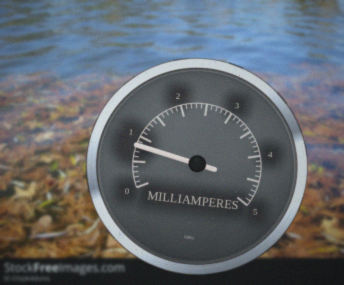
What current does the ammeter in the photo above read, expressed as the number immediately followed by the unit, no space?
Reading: 0.8mA
